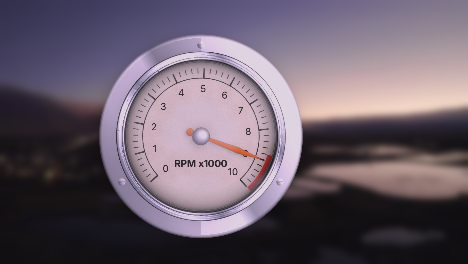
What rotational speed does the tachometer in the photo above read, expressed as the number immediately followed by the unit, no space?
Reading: 9000rpm
